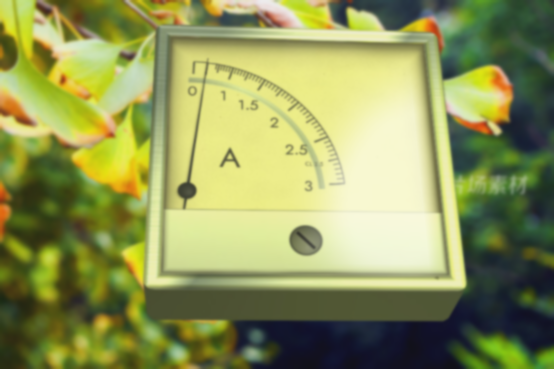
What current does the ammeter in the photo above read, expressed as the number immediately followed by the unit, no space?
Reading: 0.5A
